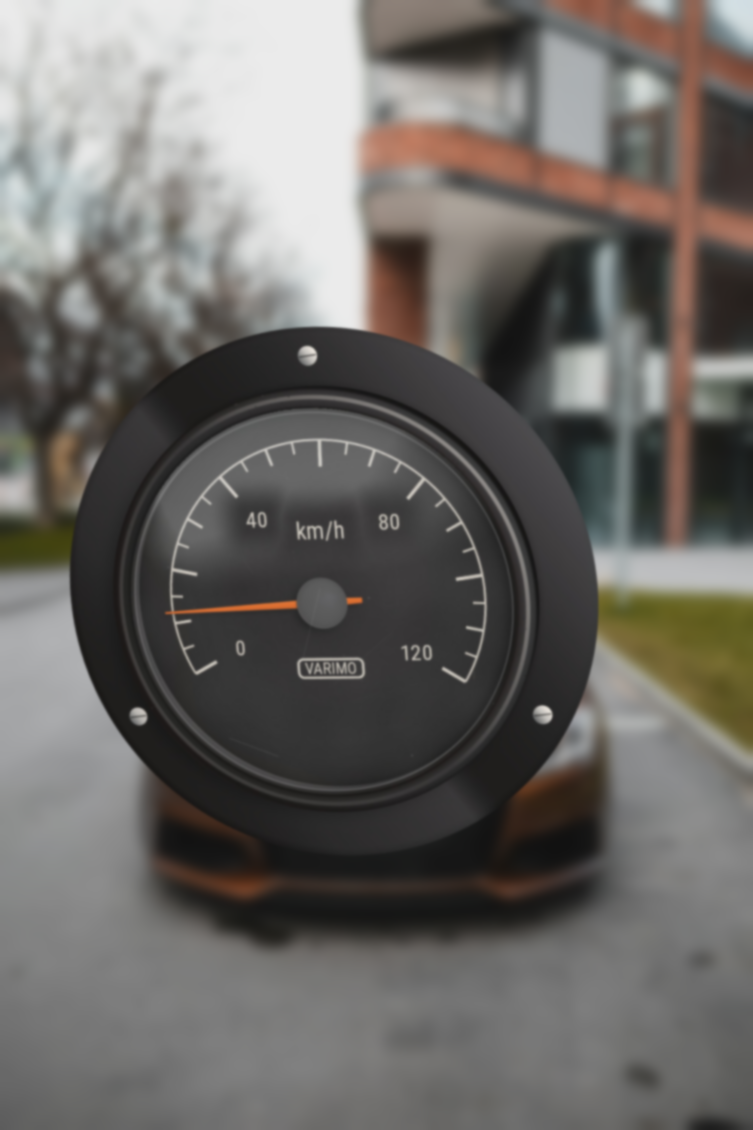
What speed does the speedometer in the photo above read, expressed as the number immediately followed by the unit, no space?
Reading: 12.5km/h
